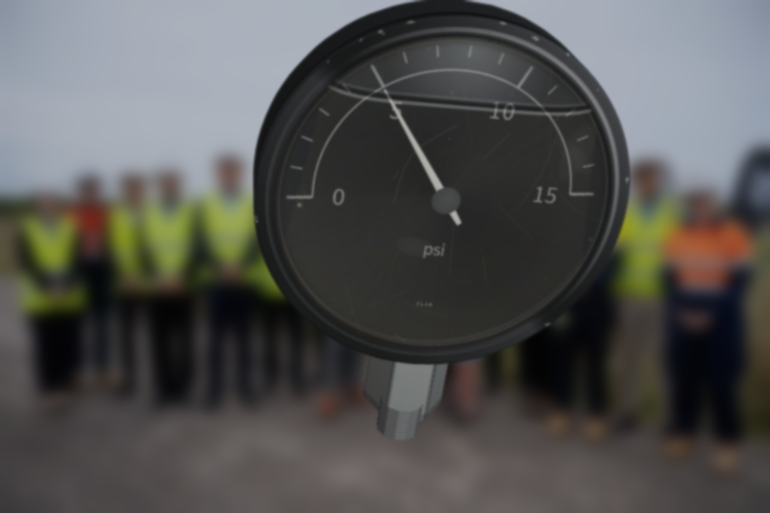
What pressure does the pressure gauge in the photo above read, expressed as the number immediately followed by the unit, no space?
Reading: 5psi
